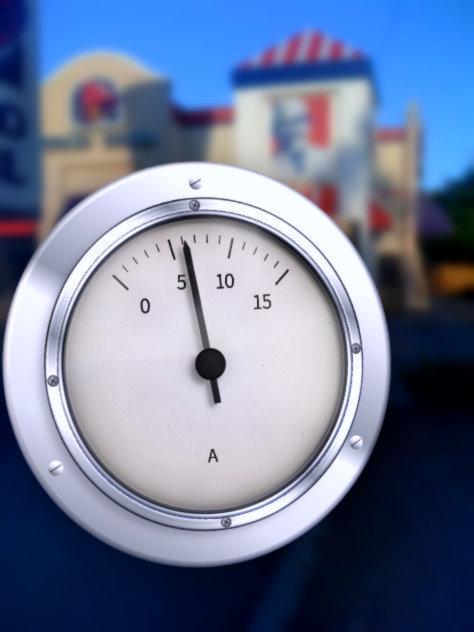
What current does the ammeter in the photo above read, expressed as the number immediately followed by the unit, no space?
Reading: 6A
